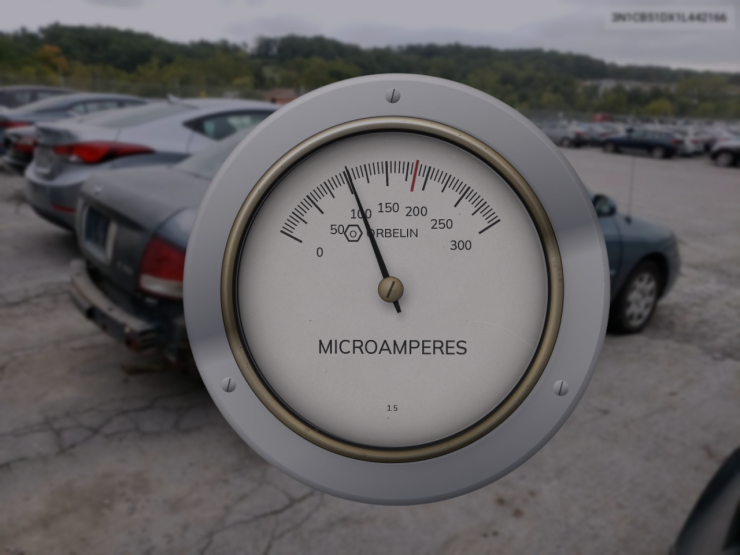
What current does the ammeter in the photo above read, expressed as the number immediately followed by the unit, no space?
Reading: 105µA
